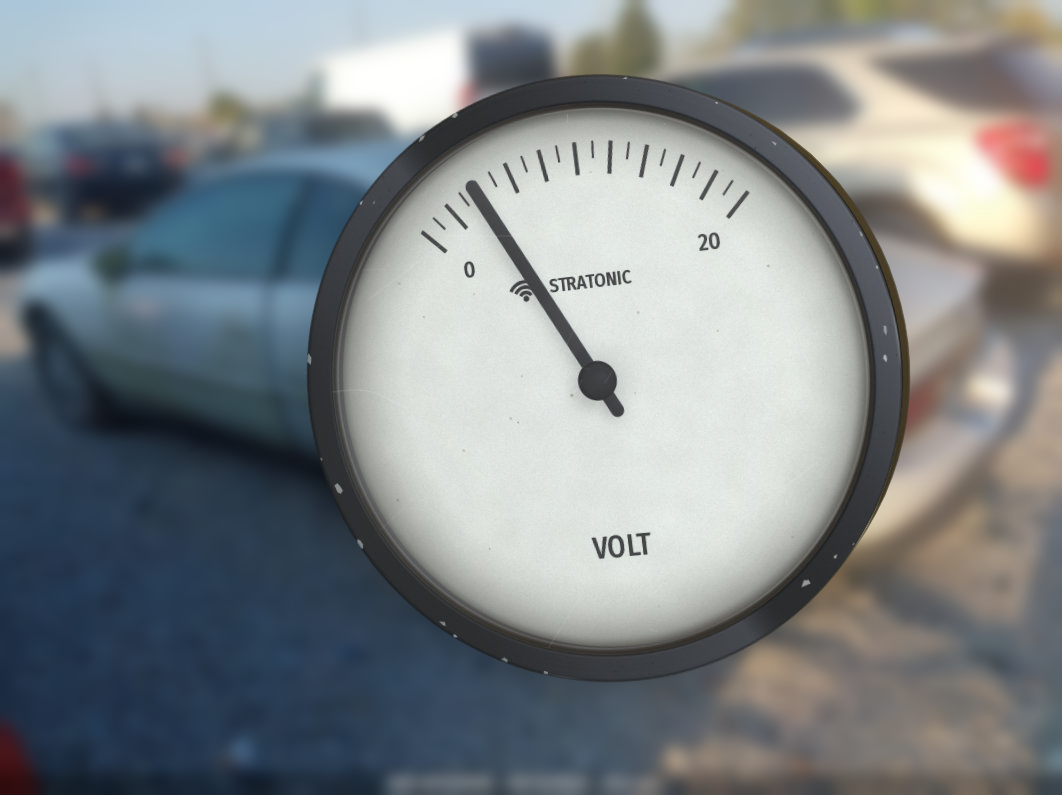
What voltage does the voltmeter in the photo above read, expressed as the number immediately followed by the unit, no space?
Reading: 4V
